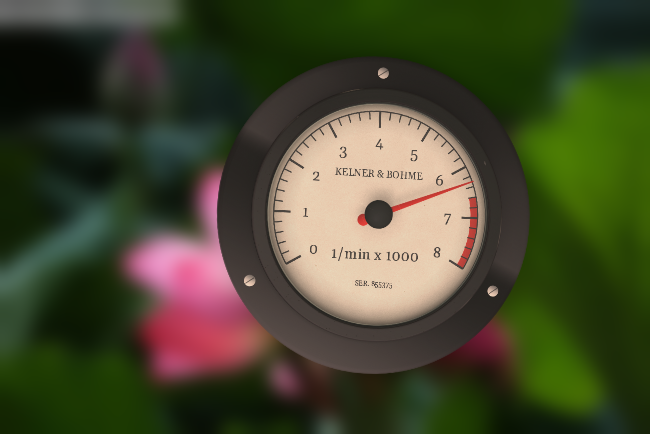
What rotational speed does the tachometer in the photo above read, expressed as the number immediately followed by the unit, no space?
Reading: 6300rpm
